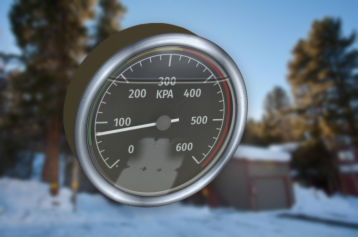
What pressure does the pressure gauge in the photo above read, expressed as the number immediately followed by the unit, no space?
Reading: 80kPa
